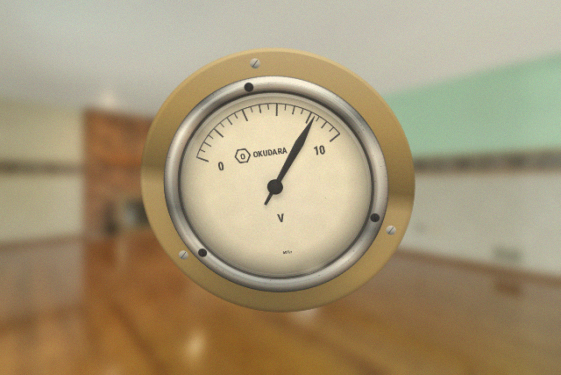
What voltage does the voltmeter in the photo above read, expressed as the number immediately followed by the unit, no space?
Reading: 8.25V
